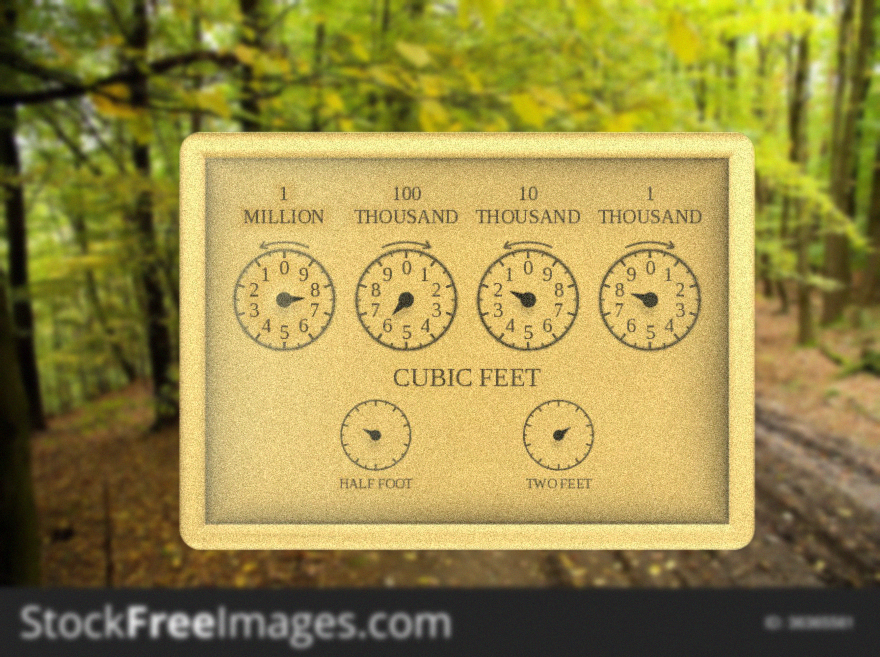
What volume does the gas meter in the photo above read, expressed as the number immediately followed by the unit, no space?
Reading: 761800ft³
